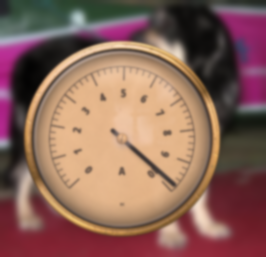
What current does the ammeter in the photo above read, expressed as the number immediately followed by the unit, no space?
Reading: 9.8A
